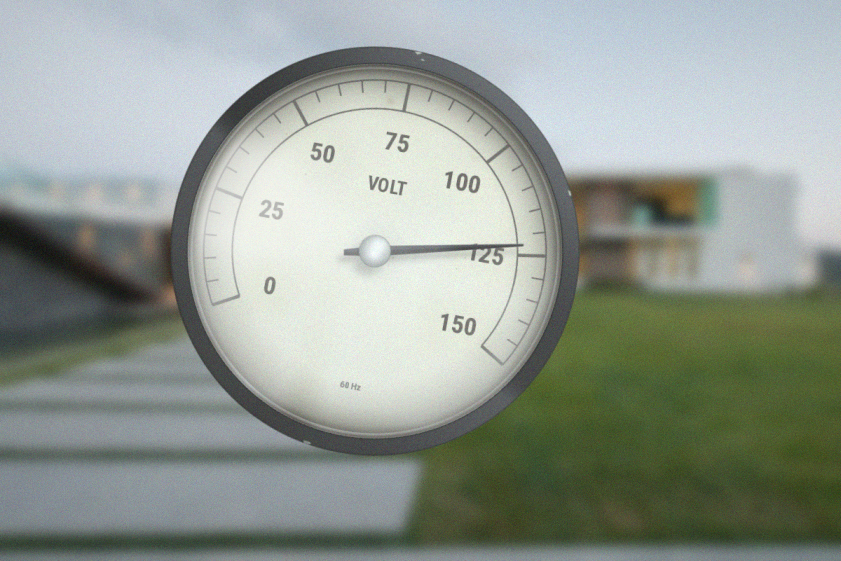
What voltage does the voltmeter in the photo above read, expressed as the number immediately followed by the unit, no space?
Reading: 122.5V
